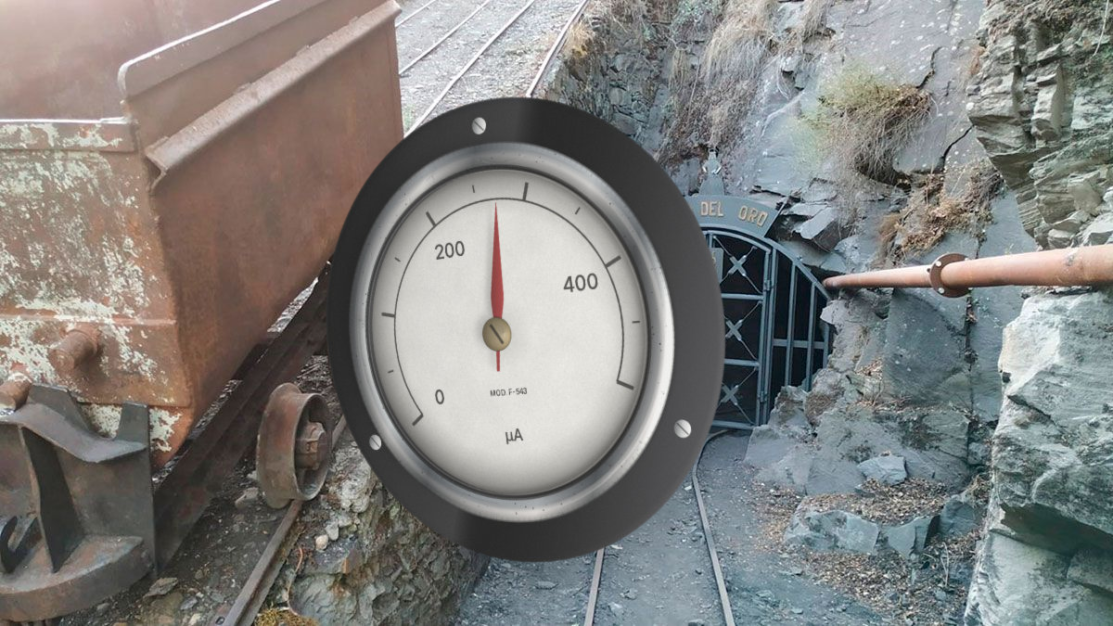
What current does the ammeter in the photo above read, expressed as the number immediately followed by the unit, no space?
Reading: 275µA
